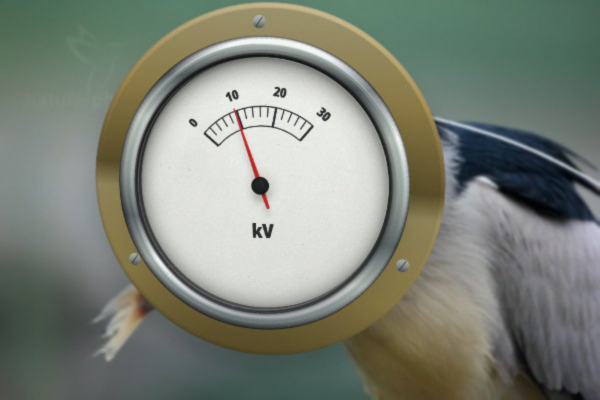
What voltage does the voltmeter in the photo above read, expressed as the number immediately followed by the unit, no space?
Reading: 10kV
